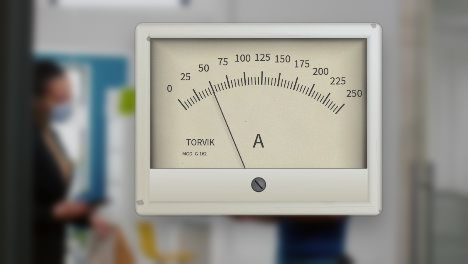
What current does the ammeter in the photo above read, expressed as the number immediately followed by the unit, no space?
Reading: 50A
